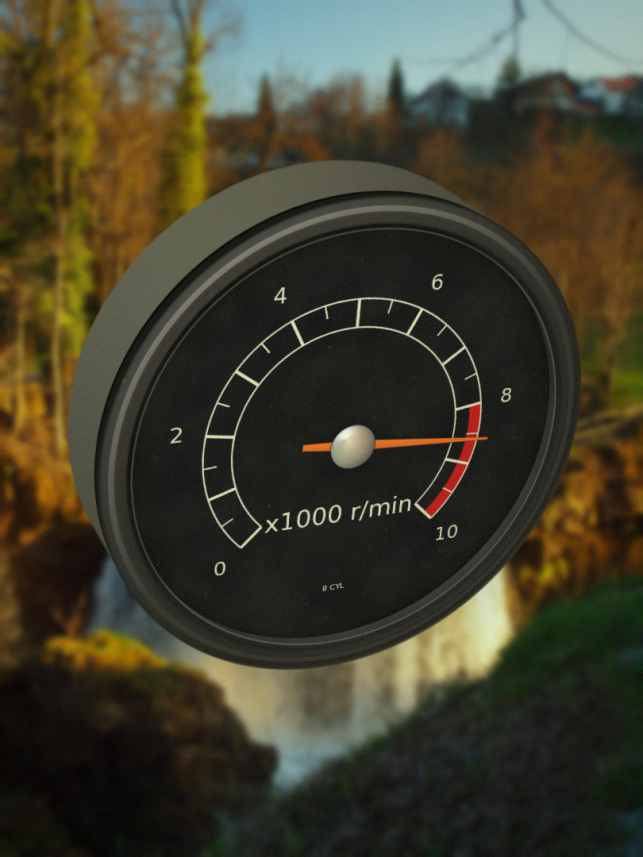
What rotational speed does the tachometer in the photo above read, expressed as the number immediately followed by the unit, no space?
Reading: 8500rpm
